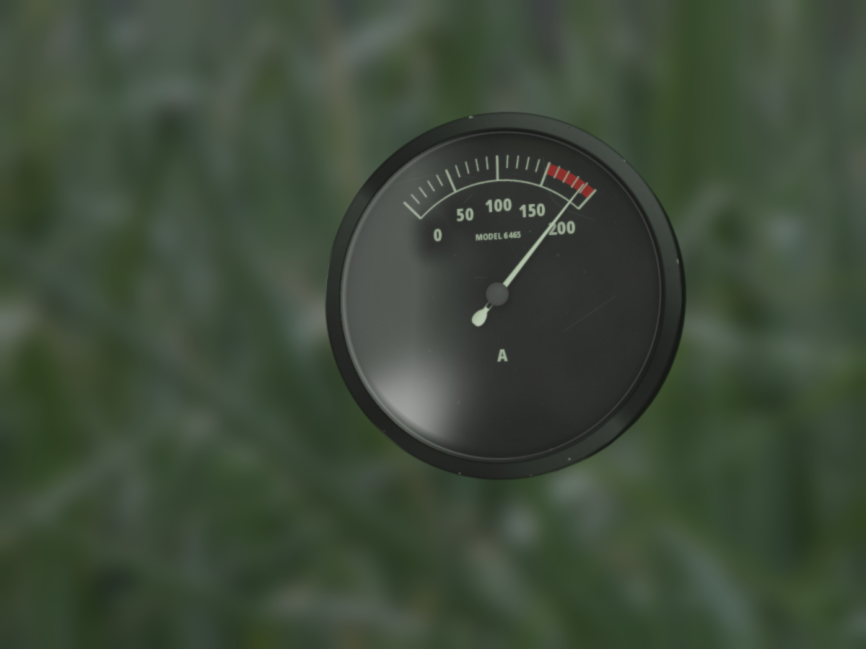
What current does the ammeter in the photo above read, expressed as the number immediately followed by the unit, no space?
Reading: 190A
